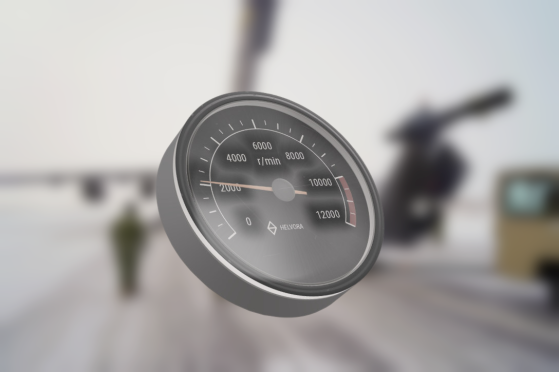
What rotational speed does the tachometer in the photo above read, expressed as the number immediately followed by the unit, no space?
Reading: 2000rpm
